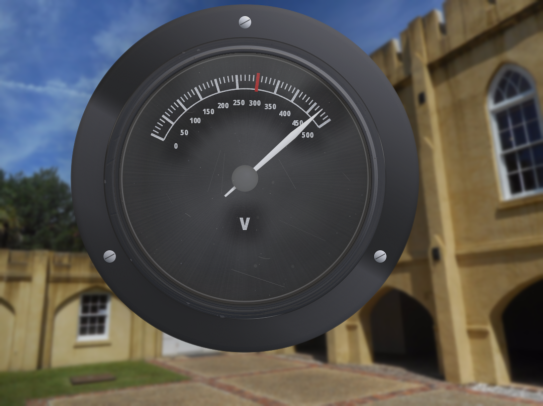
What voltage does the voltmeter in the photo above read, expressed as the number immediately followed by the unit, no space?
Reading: 470V
